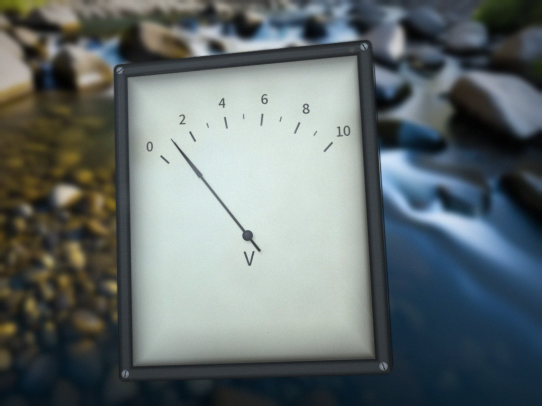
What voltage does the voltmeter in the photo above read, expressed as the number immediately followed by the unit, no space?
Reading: 1V
